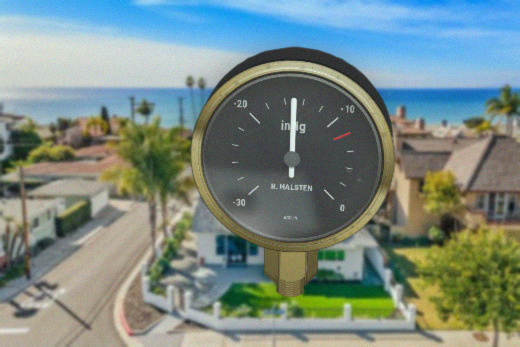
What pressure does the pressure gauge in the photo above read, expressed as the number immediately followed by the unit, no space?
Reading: -15inHg
